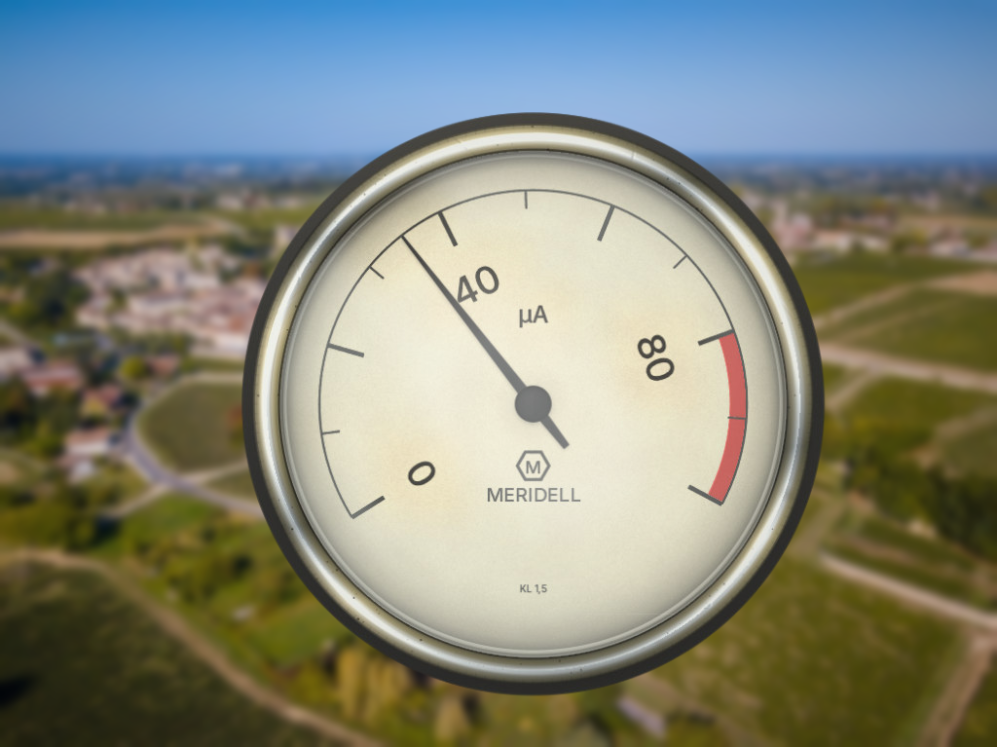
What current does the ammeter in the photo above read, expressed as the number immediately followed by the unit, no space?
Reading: 35µA
